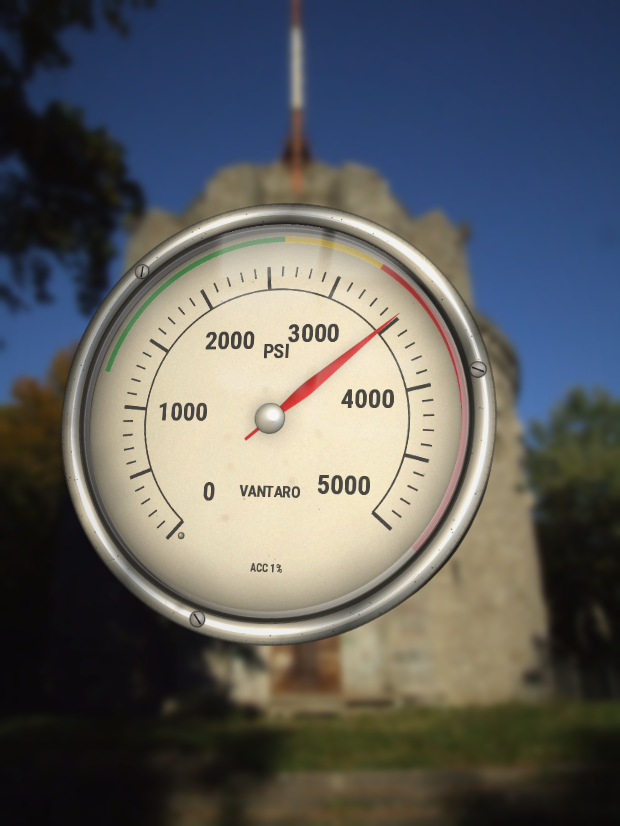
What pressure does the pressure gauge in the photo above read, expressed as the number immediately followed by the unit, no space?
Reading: 3500psi
